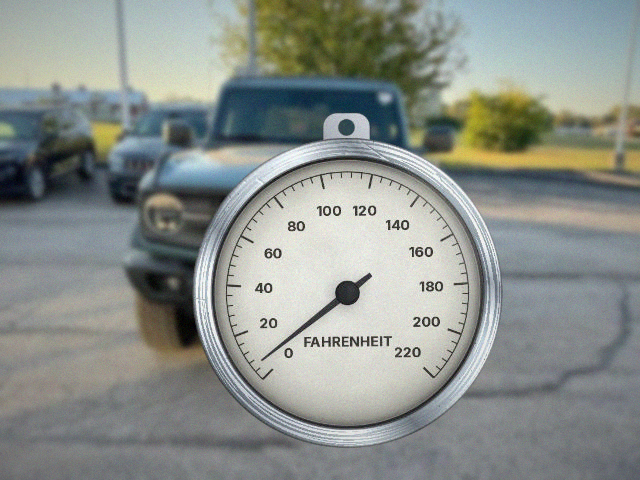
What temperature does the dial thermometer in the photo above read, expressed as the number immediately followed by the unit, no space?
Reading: 6°F
